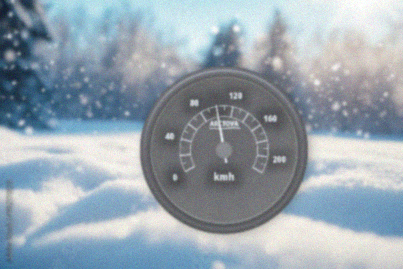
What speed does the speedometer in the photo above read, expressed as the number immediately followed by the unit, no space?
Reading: 100km/h
